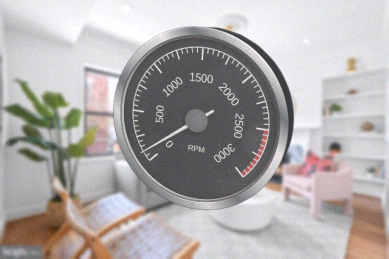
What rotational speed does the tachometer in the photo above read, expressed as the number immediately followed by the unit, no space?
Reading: 100rpm
